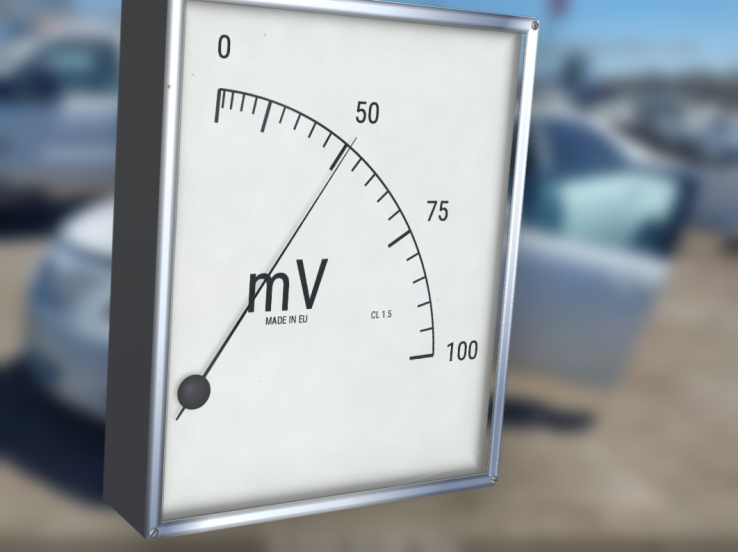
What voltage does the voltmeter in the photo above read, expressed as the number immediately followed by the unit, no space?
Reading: 50mV
